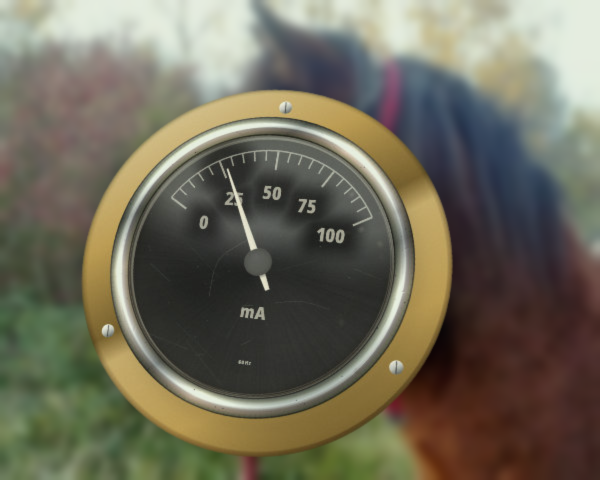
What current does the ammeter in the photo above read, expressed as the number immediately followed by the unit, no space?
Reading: 27.5mA
